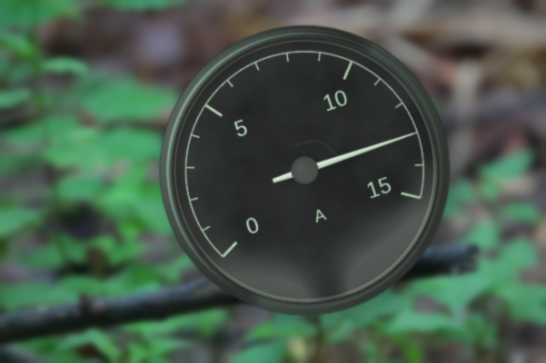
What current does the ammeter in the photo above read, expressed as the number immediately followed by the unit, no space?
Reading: 13A
